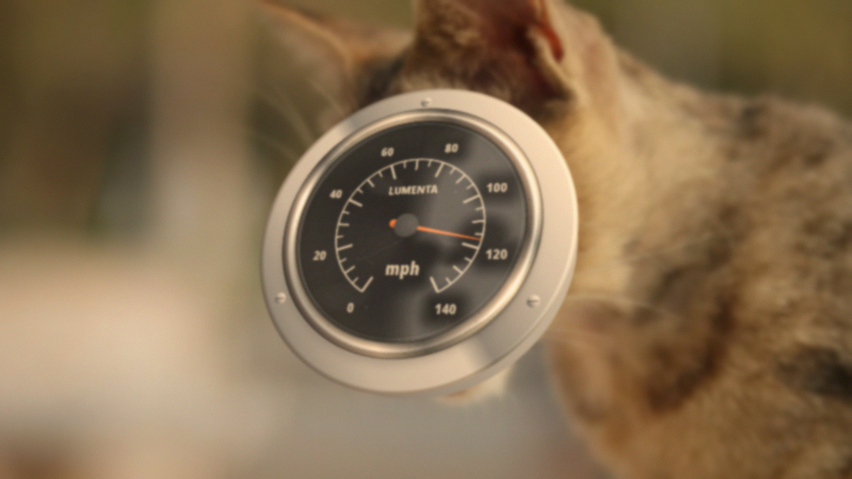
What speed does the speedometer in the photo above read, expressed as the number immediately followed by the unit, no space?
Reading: 117.5mph
